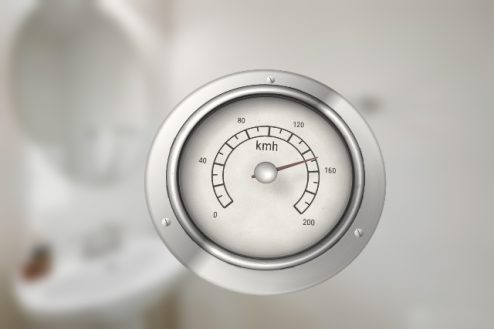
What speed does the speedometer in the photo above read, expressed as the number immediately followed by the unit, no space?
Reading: 150km/h
